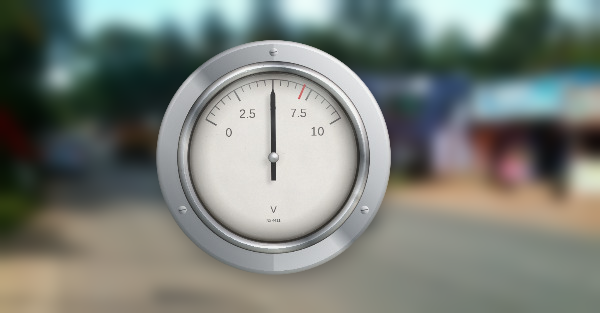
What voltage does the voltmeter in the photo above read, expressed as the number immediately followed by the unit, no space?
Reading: 5V
